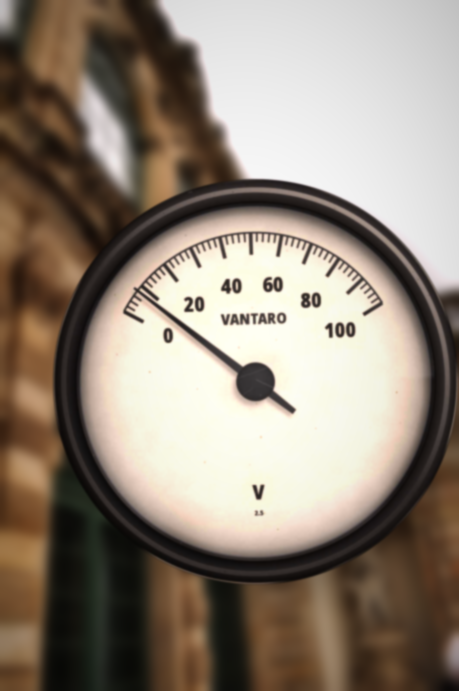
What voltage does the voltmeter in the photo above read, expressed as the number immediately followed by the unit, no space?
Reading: 8V
